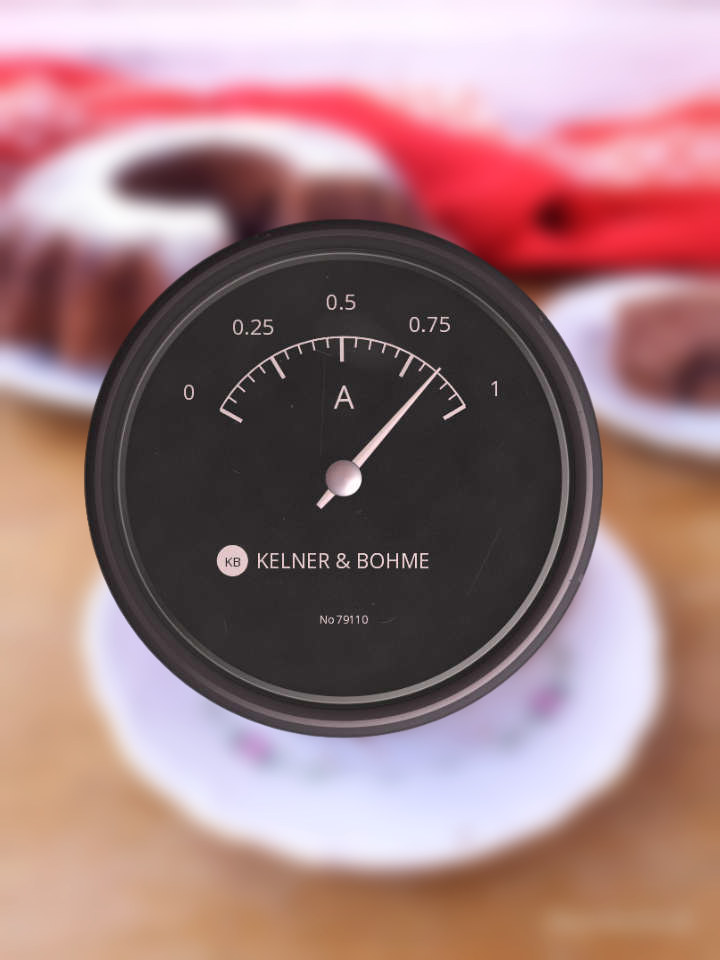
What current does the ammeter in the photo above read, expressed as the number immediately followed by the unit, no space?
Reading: 0.85A
